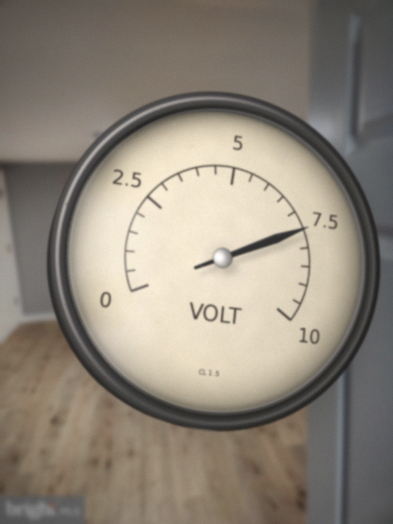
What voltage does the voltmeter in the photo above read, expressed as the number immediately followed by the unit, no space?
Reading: 7.5V
